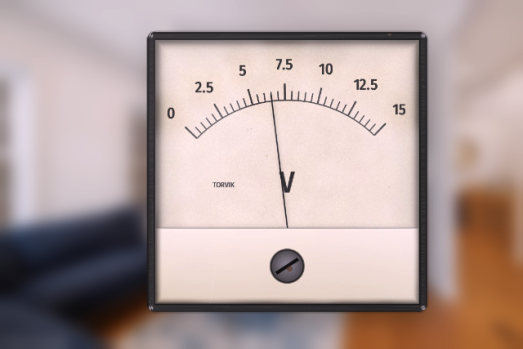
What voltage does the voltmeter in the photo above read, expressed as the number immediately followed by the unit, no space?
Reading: 6.5V
